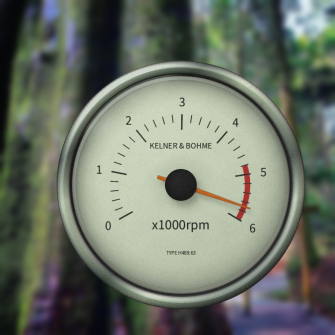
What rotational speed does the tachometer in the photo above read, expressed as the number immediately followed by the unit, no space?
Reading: 5700rpm
